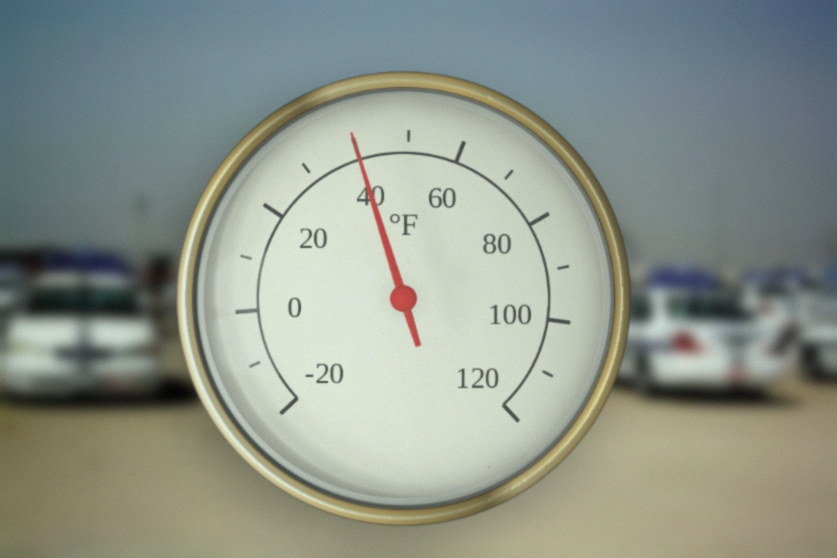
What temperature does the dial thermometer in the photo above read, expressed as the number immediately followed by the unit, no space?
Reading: 40°F
